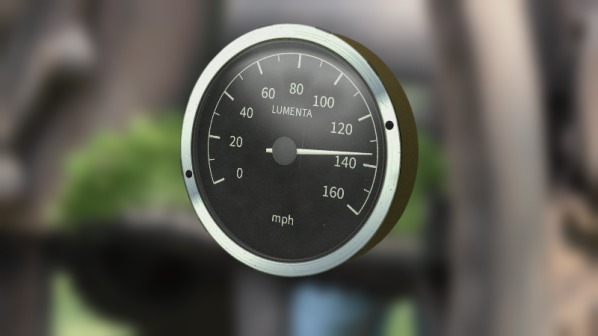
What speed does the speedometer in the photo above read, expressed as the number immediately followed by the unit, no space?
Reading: 135mph
